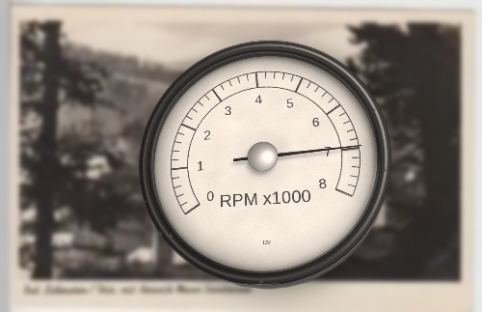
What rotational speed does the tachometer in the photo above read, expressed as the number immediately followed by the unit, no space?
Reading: 7000rpm
